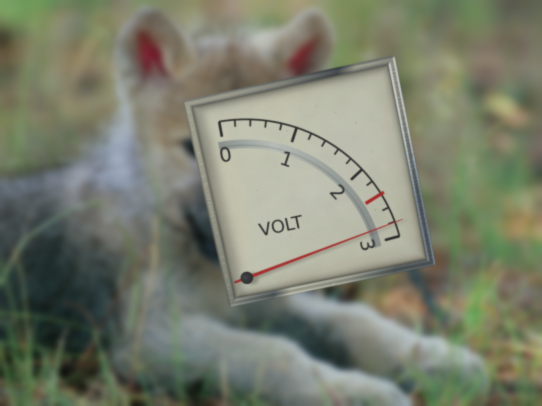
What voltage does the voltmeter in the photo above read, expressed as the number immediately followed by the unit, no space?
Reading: 2.8V
